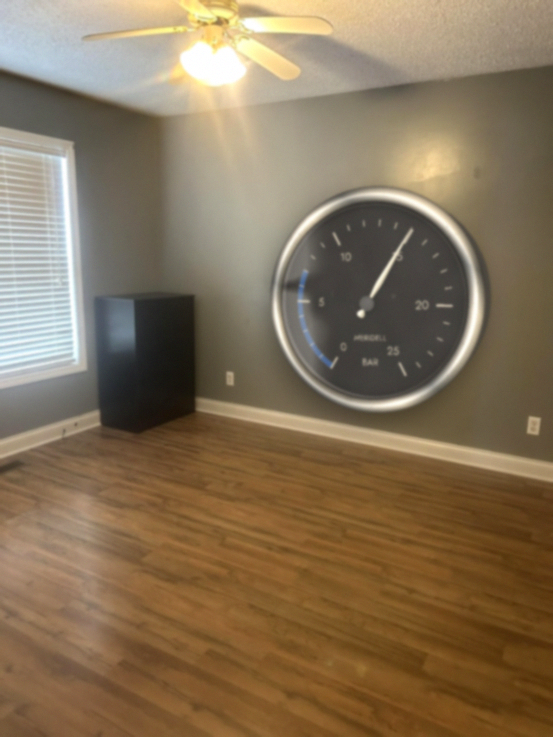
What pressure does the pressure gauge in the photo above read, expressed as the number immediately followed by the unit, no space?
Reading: 15bar
